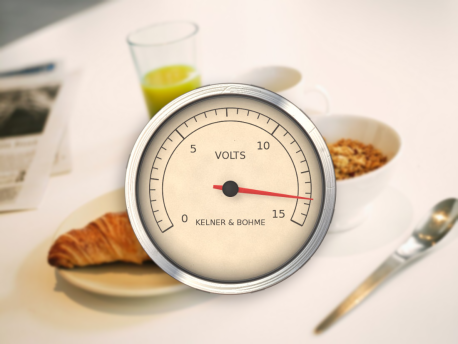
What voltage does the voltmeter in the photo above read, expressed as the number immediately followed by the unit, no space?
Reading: 13.75V
